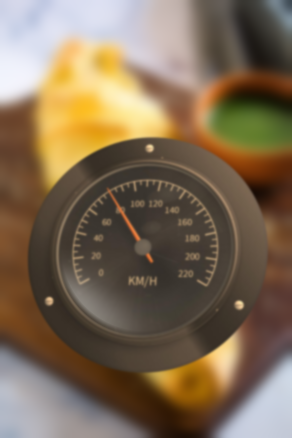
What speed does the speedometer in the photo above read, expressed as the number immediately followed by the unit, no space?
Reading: 80km/h
